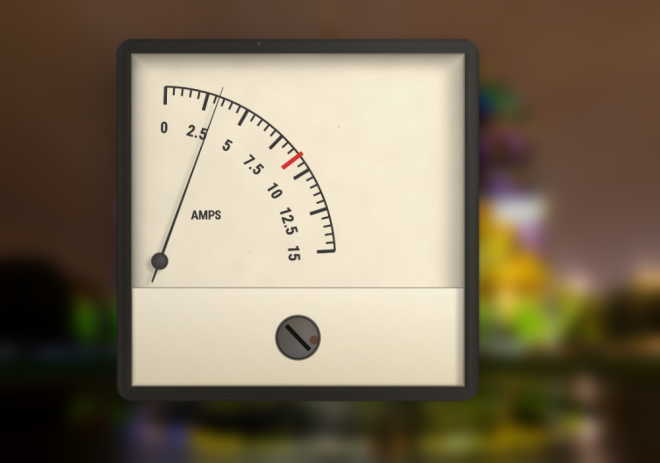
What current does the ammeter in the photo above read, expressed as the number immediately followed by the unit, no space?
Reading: 3.25A
